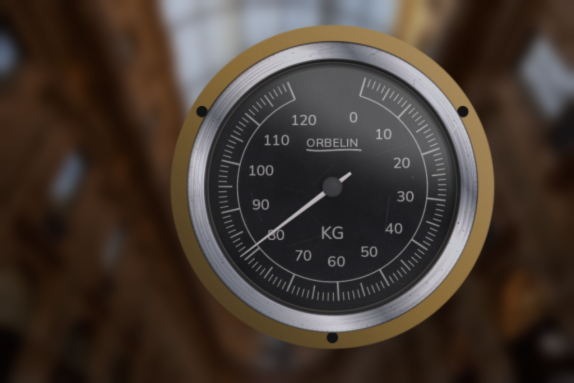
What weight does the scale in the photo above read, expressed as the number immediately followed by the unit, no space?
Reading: 81kg
